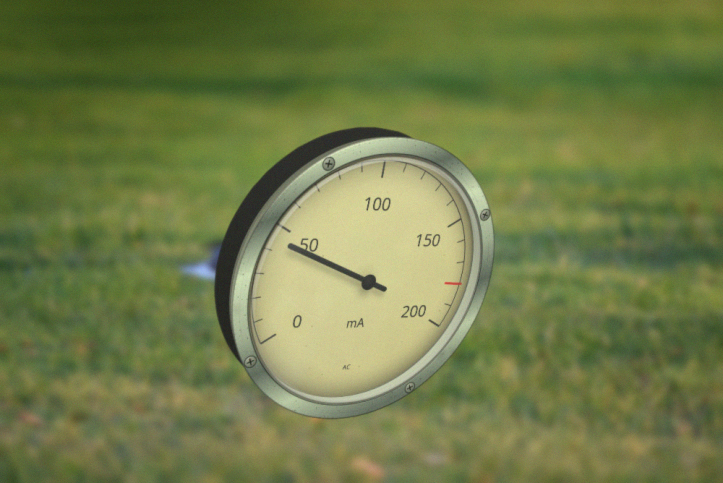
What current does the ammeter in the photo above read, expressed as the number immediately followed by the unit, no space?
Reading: 45mA
